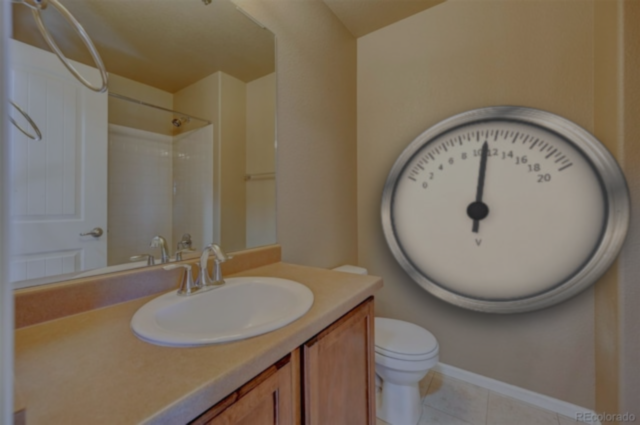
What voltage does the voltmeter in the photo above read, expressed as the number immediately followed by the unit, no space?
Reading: 11V
